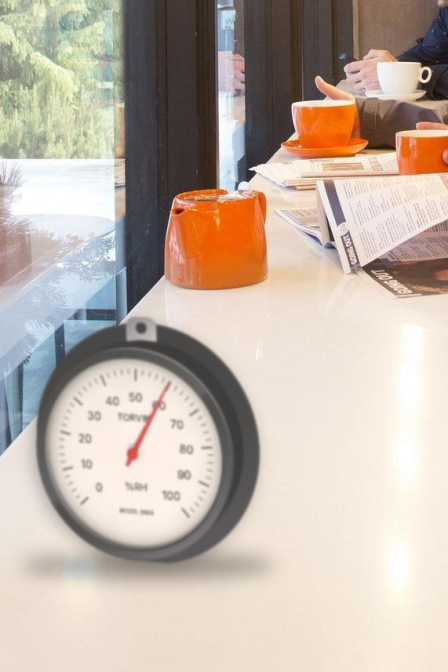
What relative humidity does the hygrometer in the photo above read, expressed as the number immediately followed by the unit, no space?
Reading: 60%
